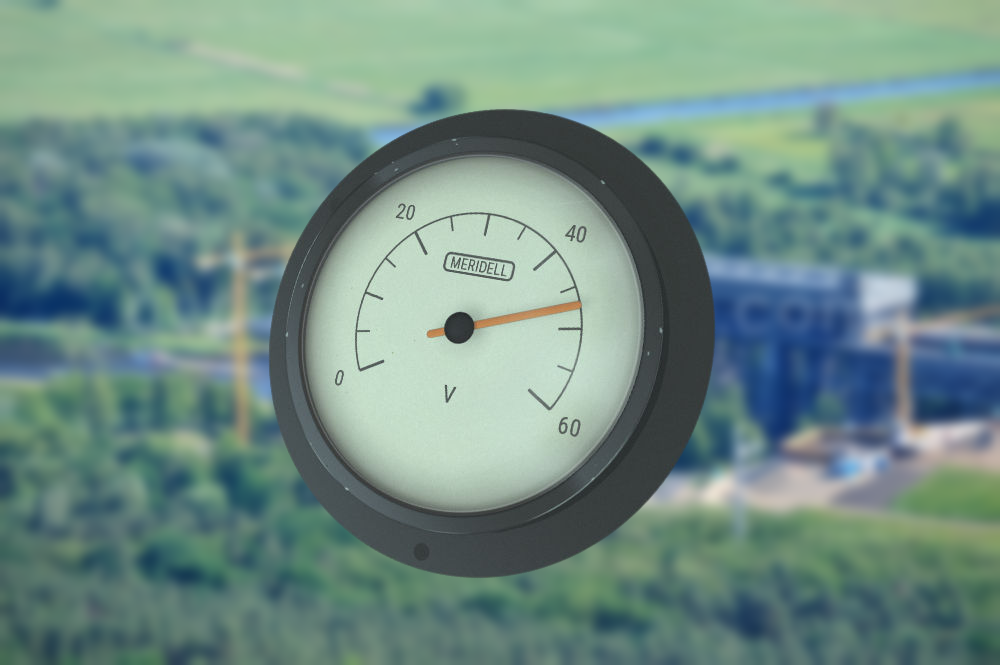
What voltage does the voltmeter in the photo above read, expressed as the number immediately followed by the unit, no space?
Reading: 47.5V
